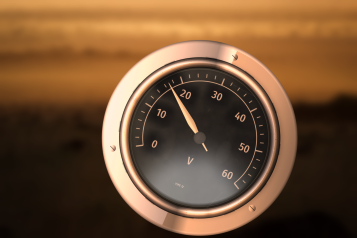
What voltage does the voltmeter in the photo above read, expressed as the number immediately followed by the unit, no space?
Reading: 17V
